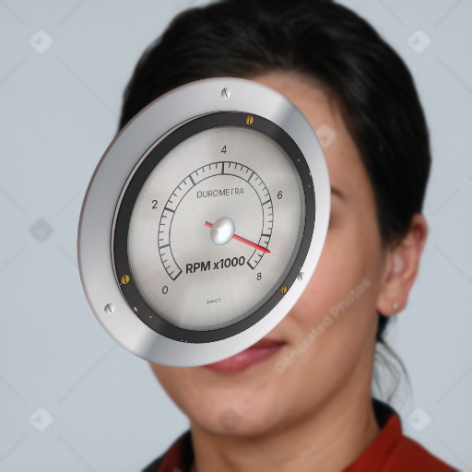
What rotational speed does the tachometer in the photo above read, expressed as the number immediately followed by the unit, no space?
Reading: 7400rpm
